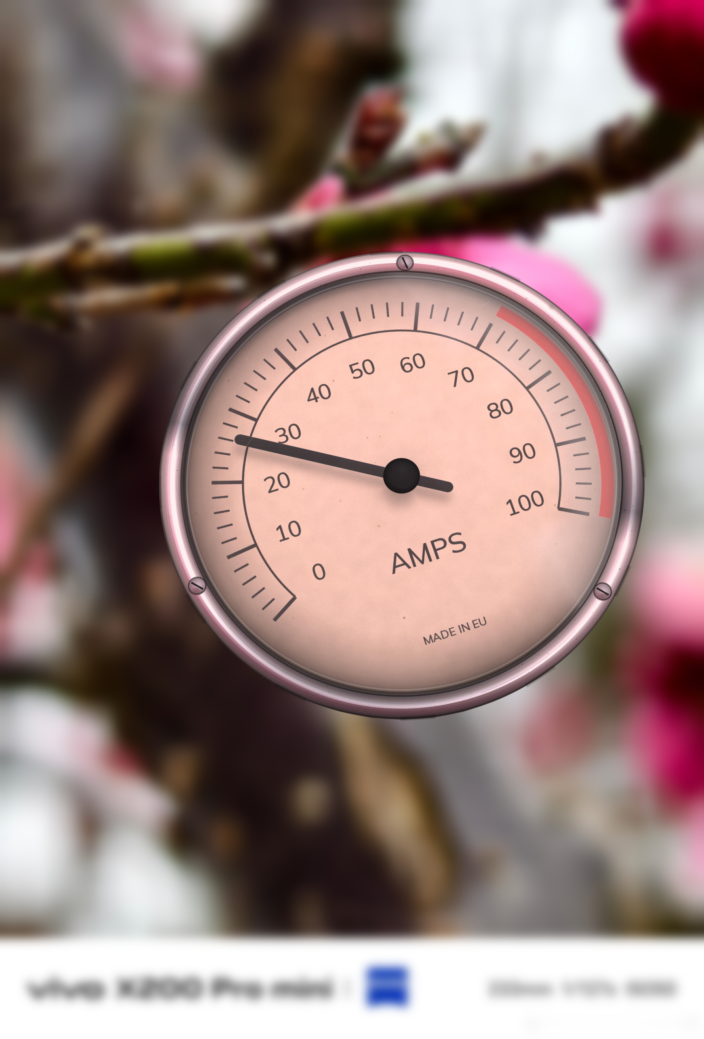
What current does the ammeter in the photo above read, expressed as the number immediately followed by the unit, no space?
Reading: 26A
